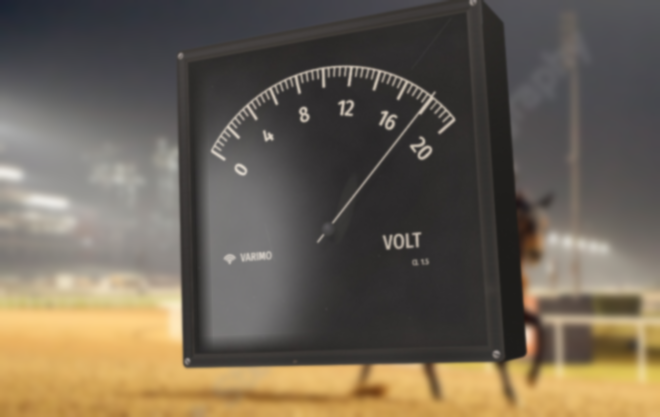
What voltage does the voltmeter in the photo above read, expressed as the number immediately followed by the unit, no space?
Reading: 18V
